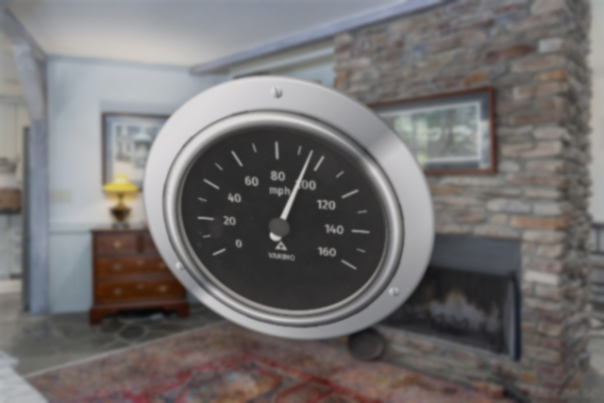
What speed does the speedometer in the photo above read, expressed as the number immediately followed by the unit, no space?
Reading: 95mph
